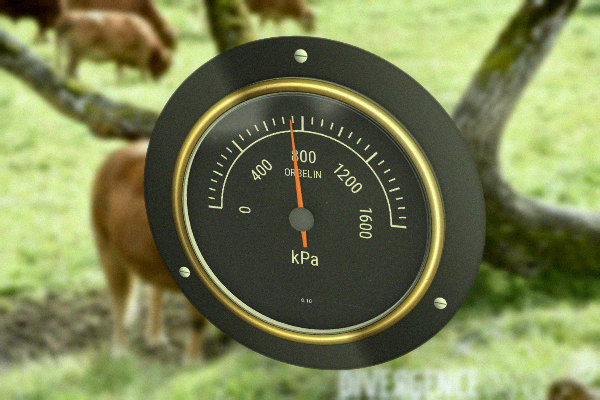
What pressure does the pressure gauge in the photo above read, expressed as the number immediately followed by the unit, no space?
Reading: 750kPa
